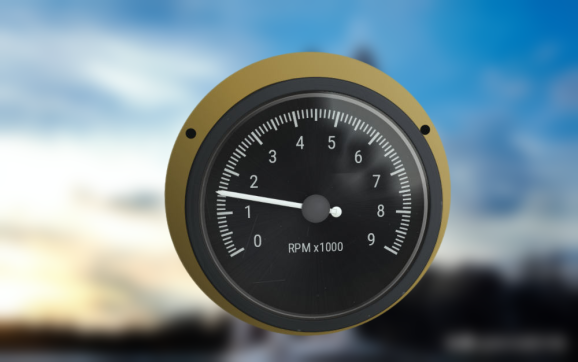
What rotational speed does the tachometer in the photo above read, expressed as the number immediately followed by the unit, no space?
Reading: 1500rpm
